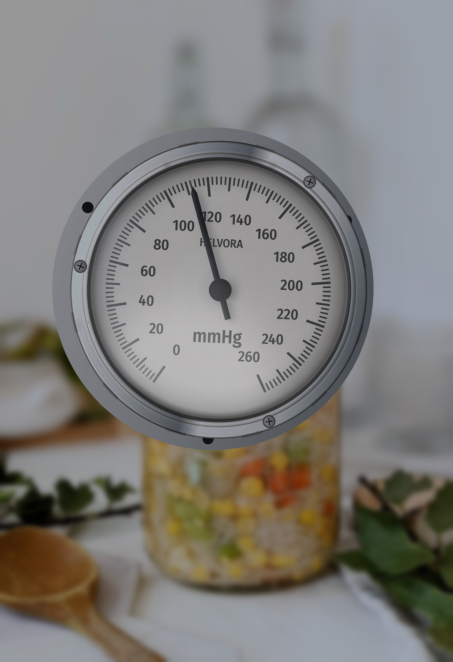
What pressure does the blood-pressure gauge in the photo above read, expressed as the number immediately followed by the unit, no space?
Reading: 112mmHg
